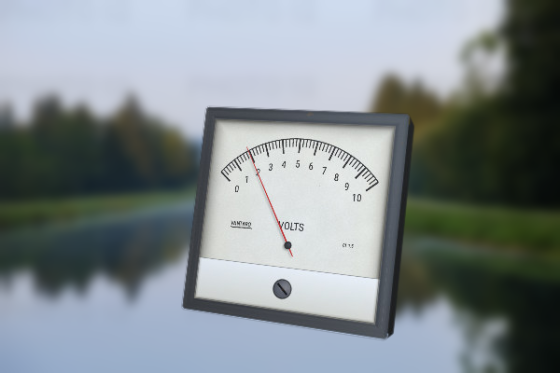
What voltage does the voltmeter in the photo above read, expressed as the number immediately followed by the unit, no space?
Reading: 2V
